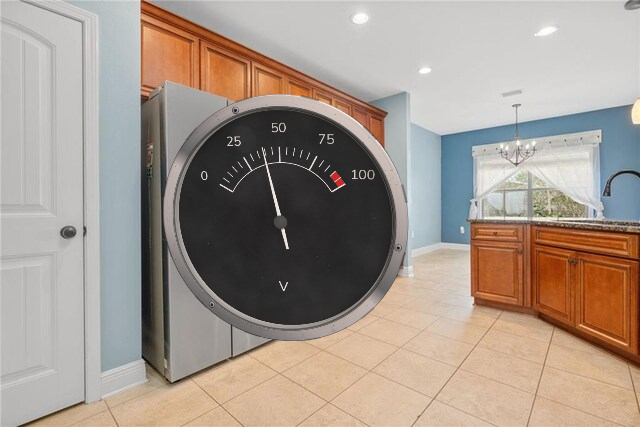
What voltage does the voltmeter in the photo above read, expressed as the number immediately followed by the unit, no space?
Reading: 40V
